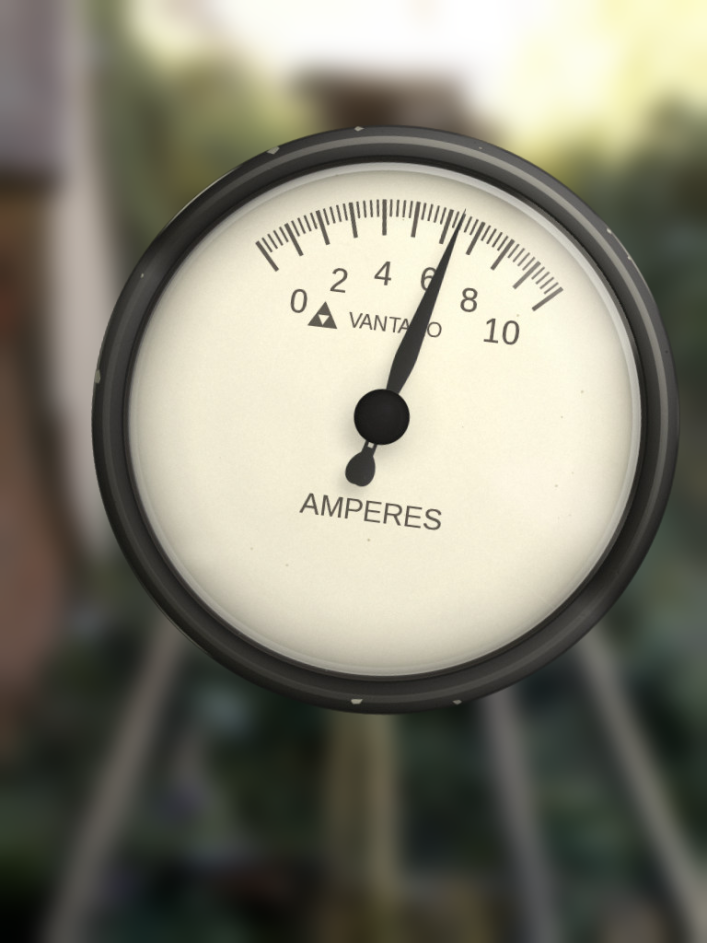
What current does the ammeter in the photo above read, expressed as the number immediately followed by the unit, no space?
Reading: 6.4A
